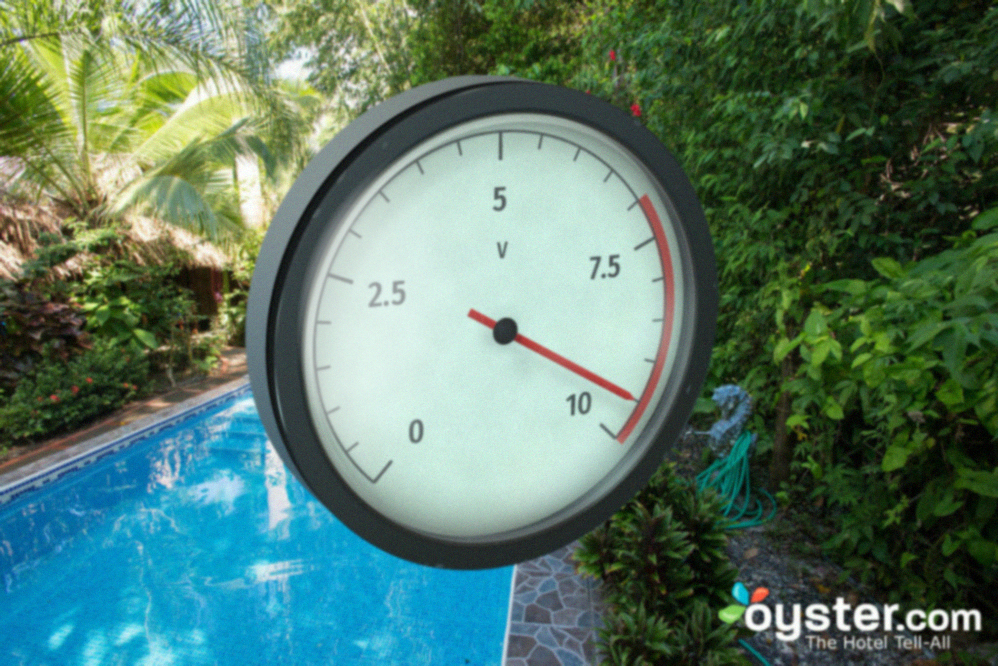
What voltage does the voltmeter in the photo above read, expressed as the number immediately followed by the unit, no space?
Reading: 9.5V
